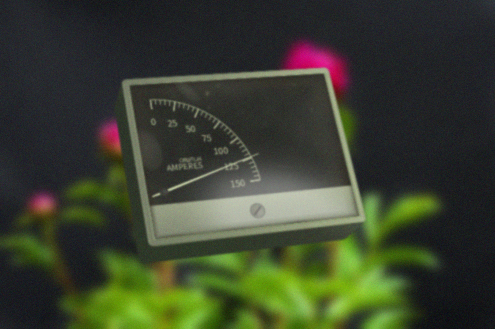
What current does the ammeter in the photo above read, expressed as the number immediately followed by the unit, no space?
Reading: 125A
